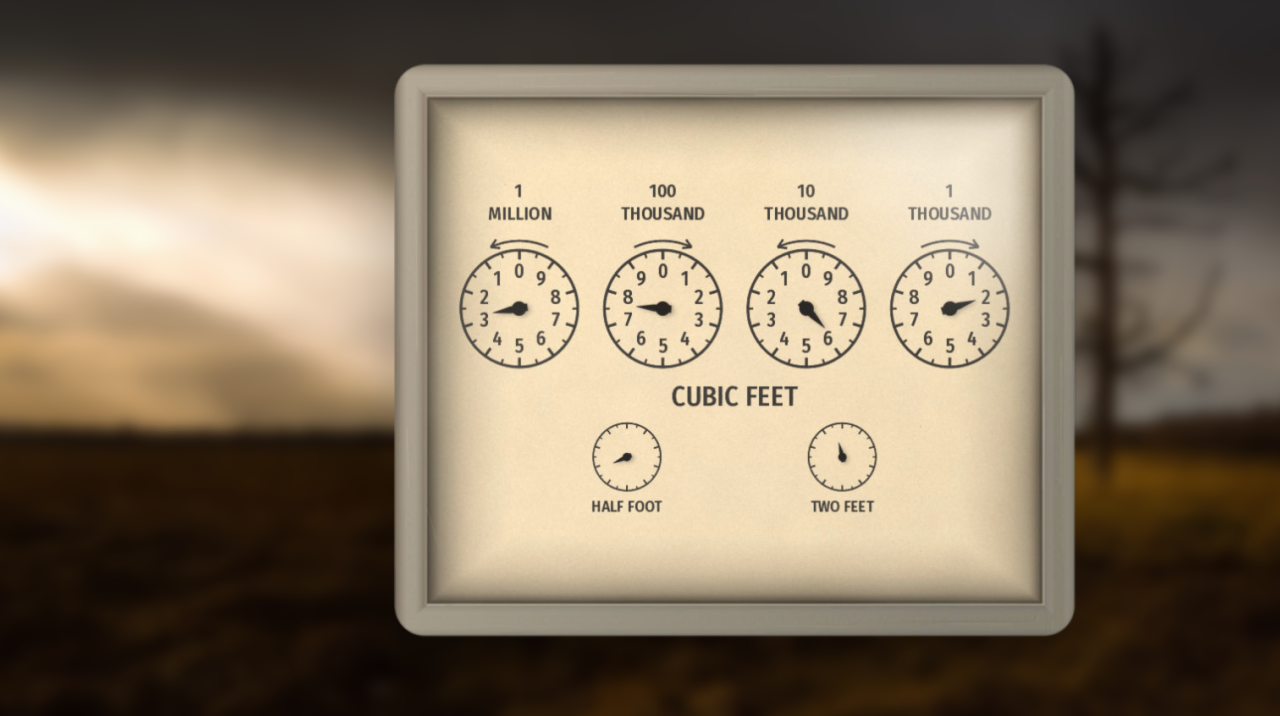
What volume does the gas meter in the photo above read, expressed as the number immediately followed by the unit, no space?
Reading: 276200ft³
